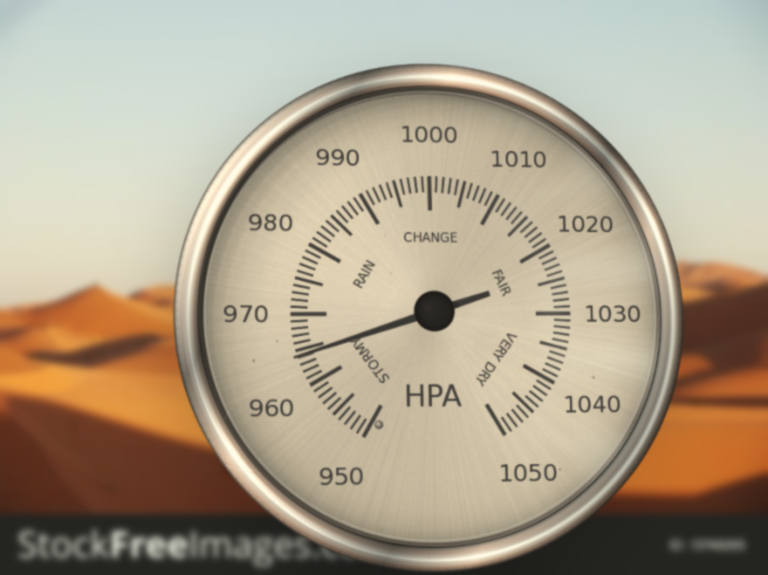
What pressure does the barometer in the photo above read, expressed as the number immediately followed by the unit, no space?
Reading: 964hPa
